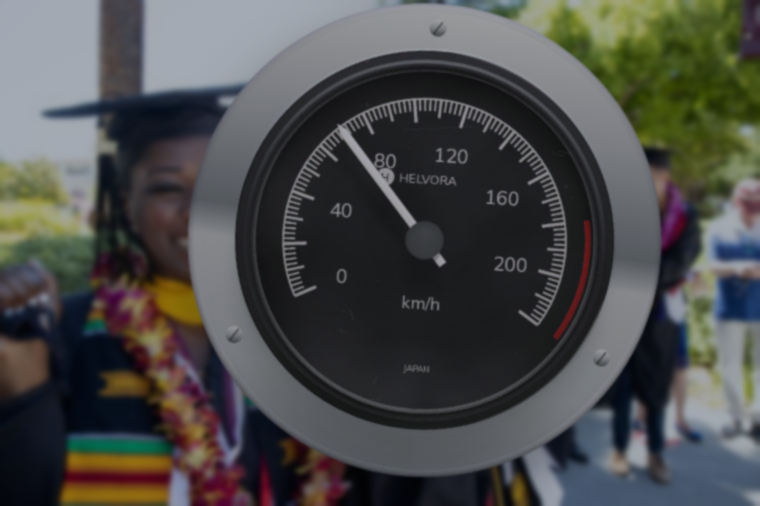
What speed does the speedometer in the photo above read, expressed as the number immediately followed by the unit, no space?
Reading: 70km/h
